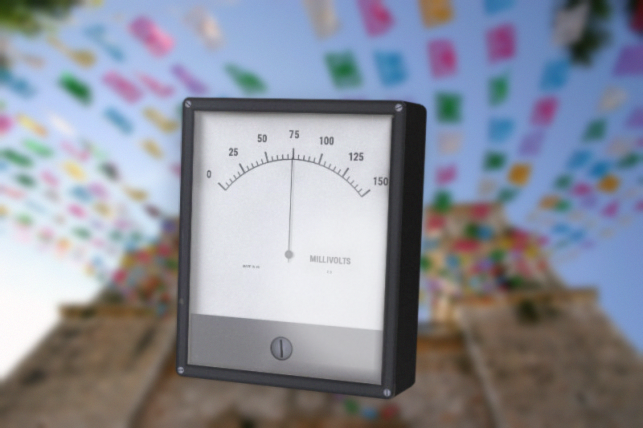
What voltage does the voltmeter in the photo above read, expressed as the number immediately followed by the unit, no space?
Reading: 75mV
